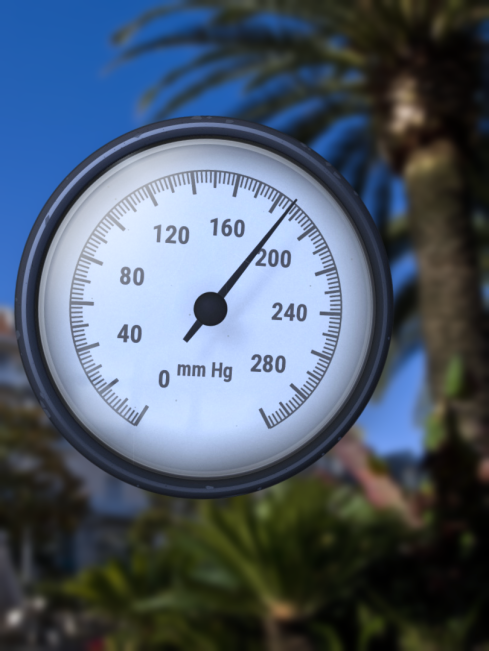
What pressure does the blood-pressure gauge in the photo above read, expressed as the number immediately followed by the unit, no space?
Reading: 186mmHg
